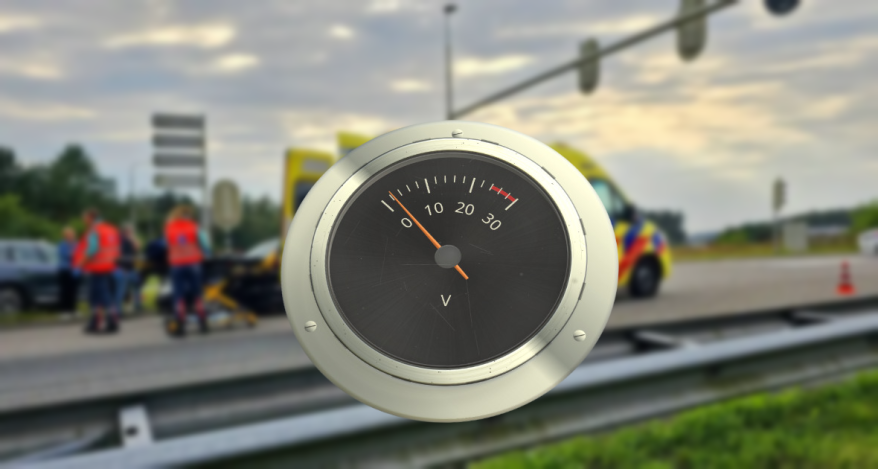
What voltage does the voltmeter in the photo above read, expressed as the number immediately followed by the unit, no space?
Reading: 2V
